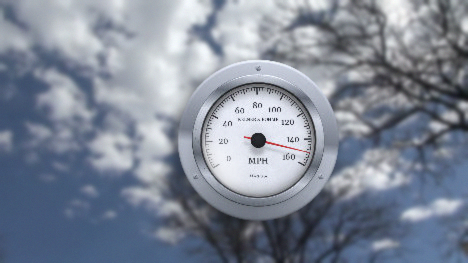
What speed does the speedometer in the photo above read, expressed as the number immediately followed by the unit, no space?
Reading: 150mph
